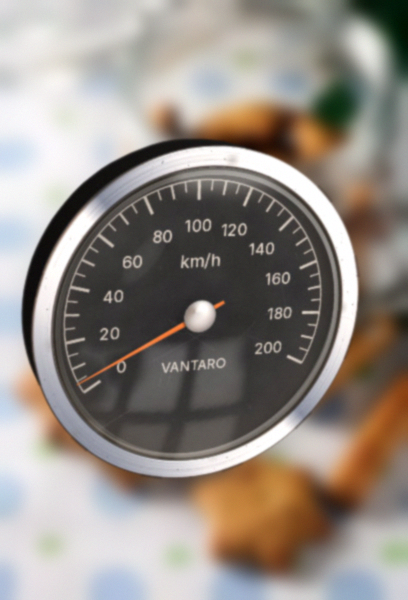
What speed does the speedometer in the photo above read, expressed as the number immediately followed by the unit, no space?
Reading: 5km/h
